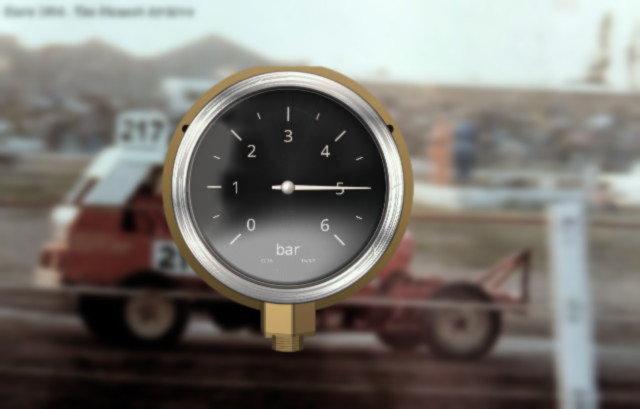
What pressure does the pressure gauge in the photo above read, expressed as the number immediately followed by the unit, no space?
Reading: 5bar
